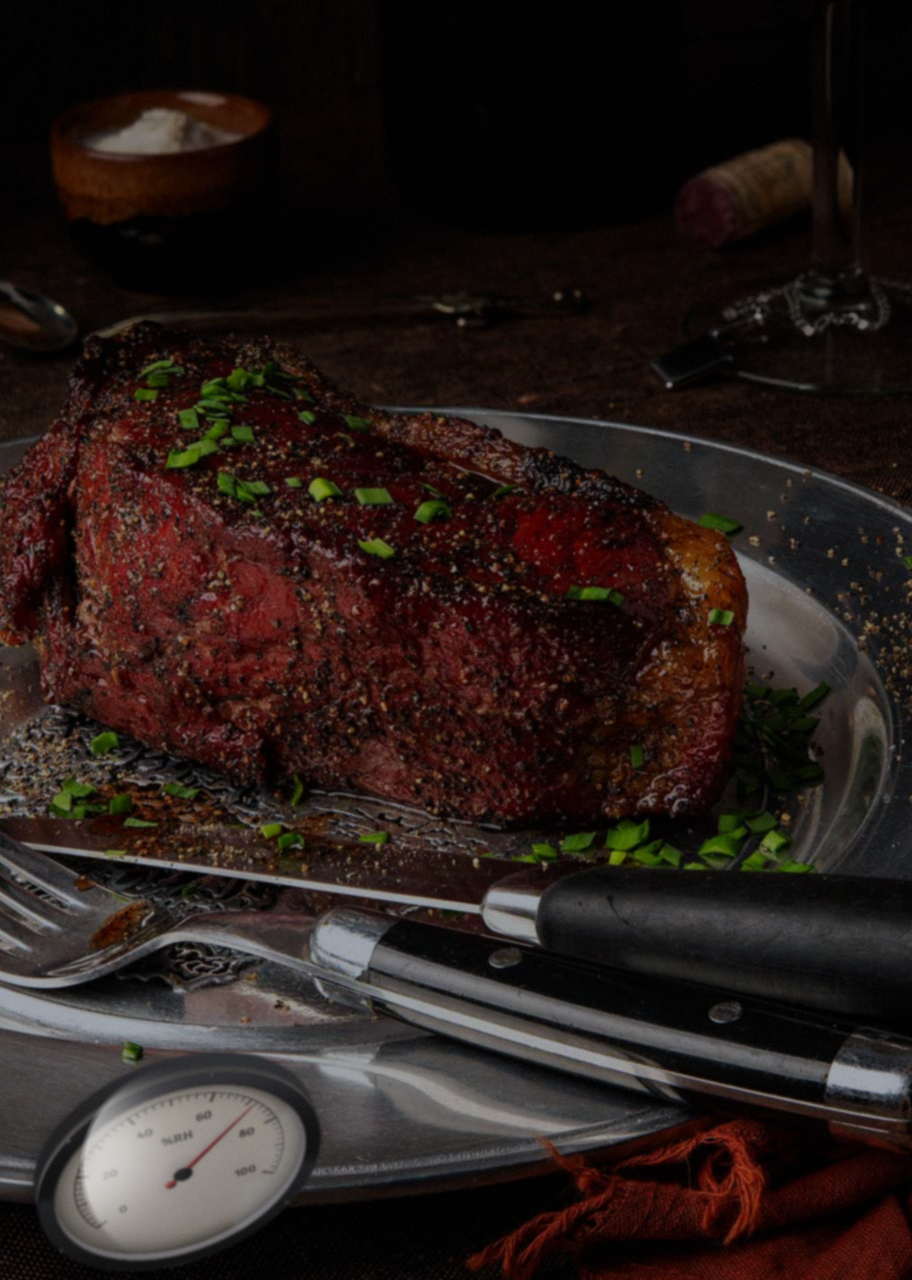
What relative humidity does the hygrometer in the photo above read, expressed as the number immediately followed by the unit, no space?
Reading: 70%
